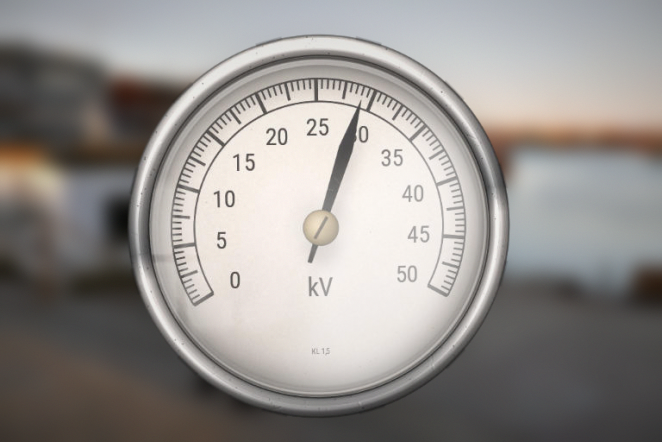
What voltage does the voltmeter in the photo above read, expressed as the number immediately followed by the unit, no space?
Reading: 29kV
